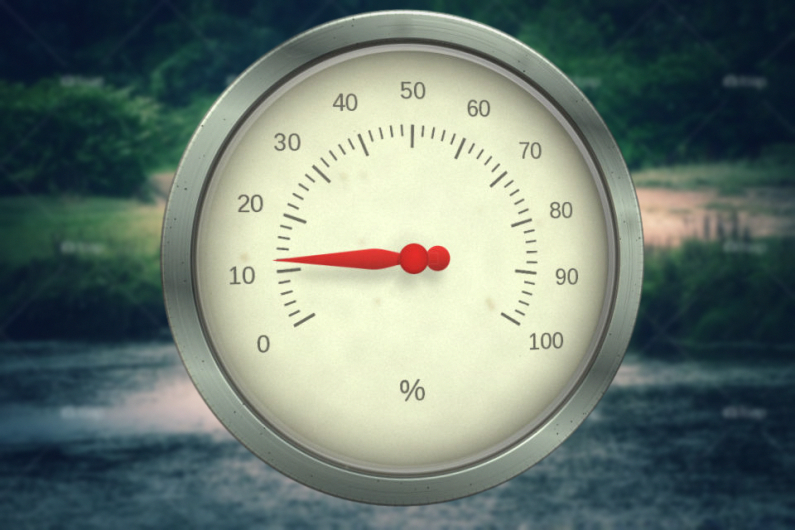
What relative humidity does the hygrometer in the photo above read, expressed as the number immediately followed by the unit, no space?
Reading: 12%
